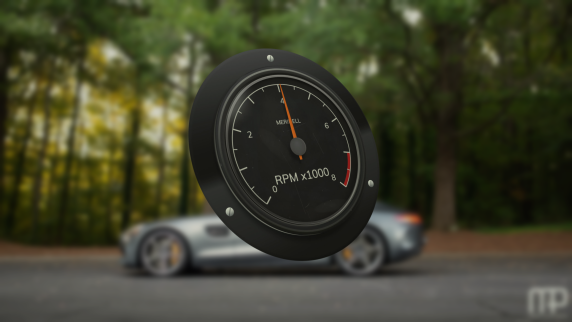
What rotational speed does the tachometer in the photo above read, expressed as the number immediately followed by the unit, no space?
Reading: 4000rpm
